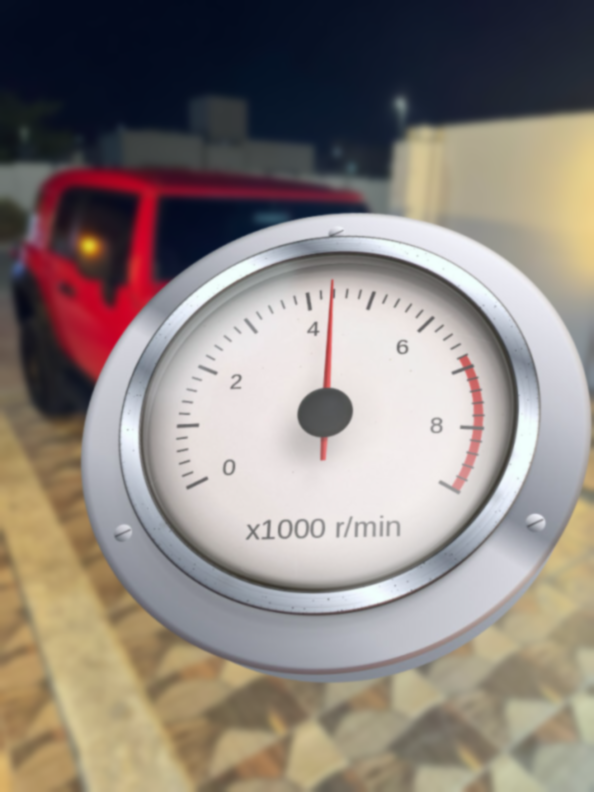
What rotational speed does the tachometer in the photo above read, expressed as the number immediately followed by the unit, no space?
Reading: 4400rpm
